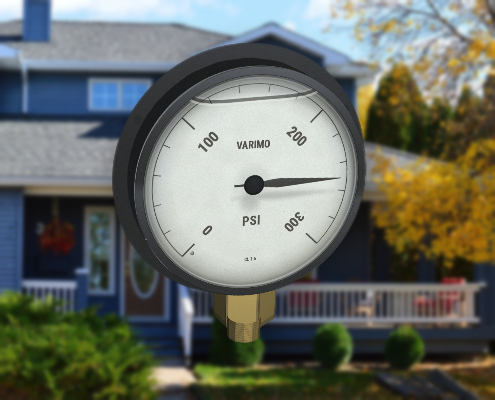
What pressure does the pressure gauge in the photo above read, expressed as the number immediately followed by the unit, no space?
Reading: 250psi
